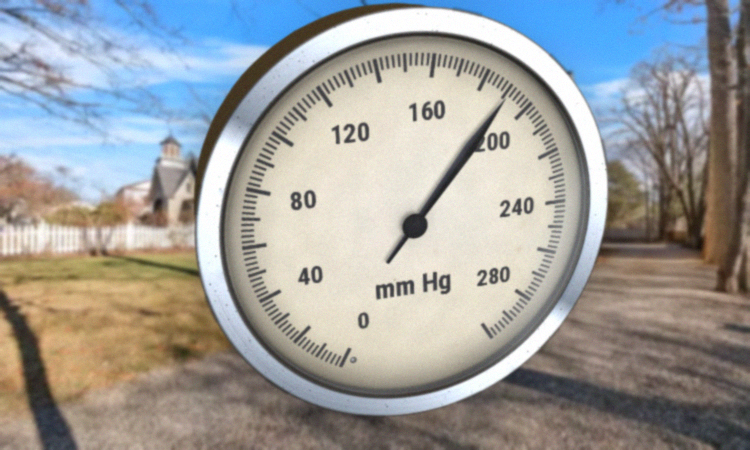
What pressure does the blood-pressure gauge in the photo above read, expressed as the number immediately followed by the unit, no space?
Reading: 190mmHg
